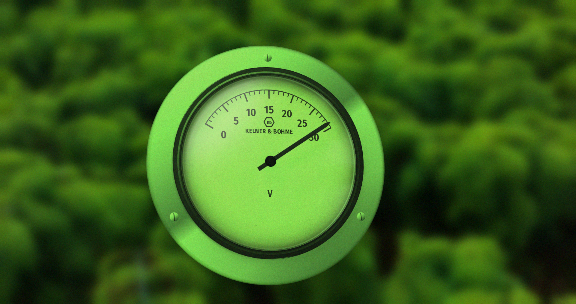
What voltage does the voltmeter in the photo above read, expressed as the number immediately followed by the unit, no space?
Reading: 29V
